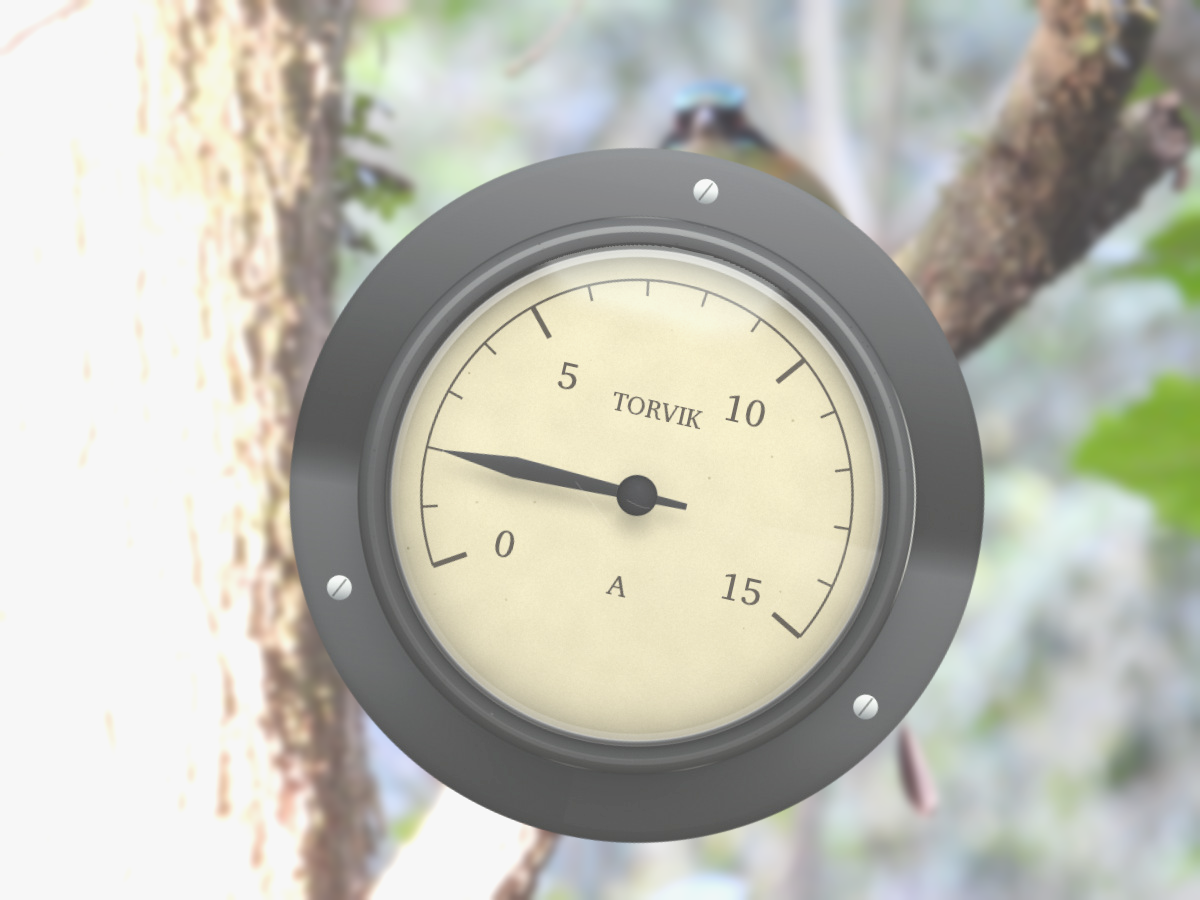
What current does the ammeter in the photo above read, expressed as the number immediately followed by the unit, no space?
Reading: 2A
